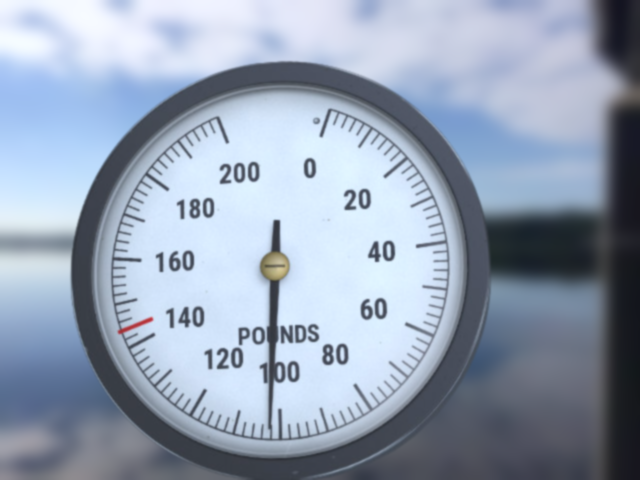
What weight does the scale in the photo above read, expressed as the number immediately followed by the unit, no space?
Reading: 102lb
